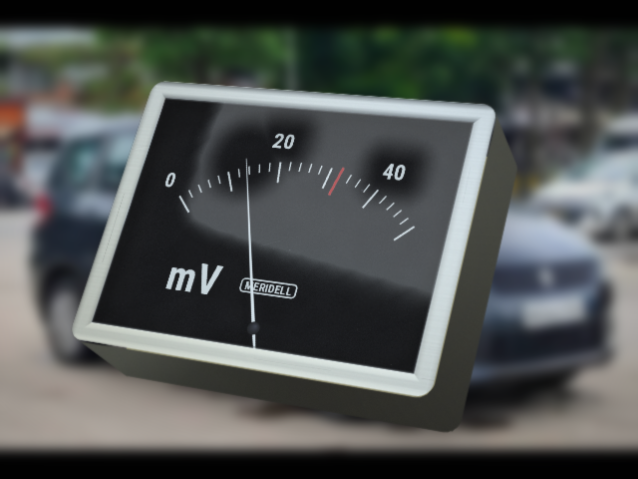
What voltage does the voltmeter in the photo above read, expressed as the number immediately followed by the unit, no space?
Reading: 14mV
